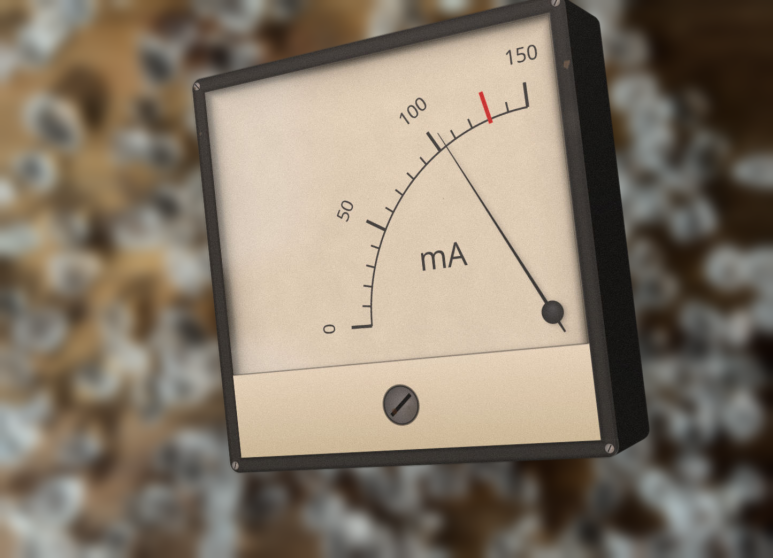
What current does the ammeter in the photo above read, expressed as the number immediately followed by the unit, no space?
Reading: 105mA
